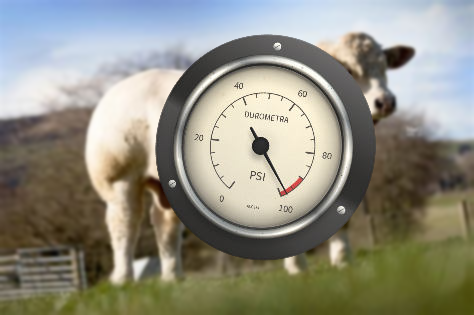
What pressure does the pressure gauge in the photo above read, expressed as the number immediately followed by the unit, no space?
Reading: 97.5psi
